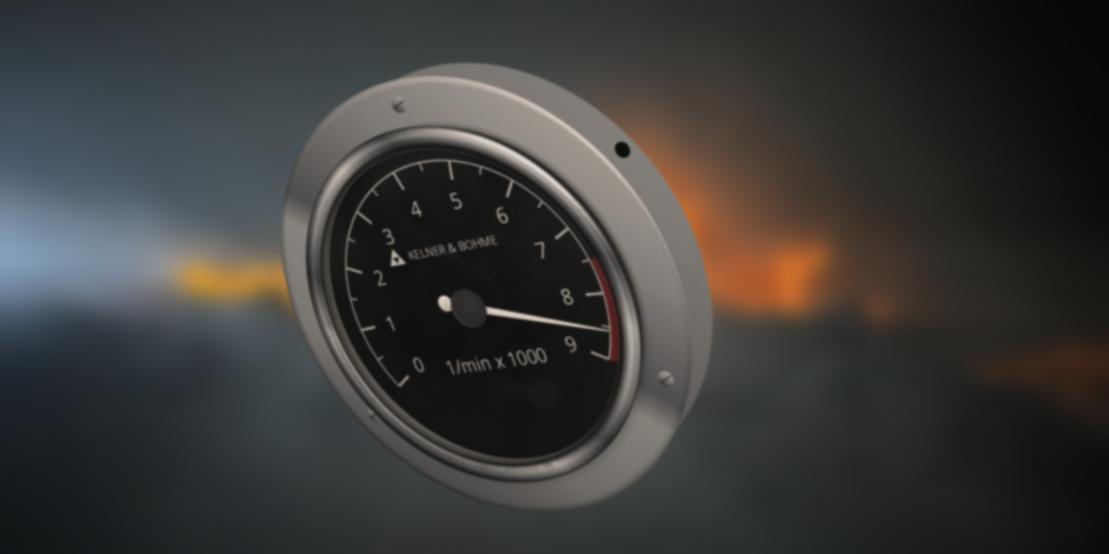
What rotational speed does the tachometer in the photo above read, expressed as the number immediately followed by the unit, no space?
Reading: 8500rpm
